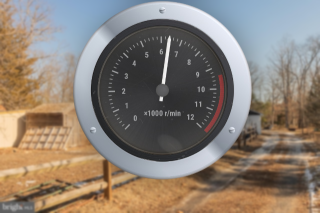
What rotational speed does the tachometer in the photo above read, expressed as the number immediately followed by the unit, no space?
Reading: 6400rpm
